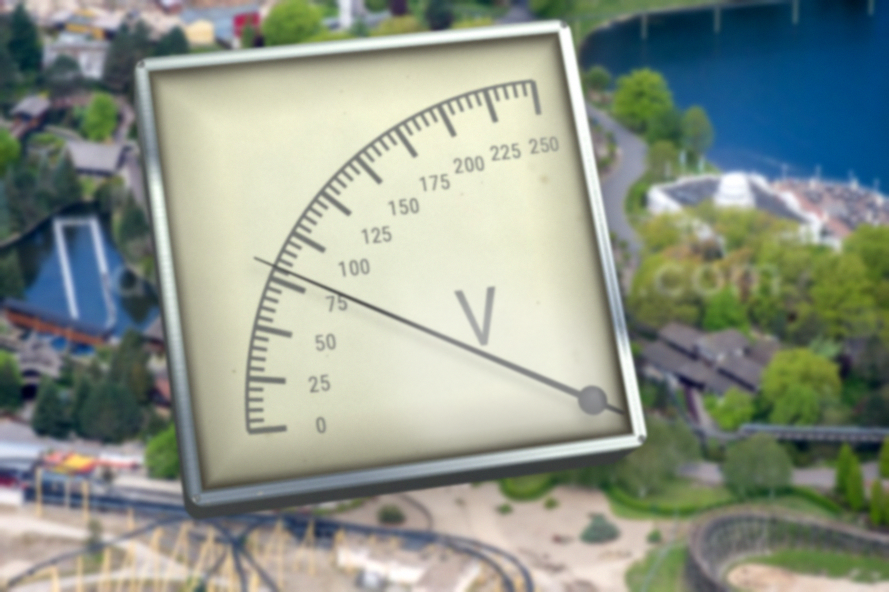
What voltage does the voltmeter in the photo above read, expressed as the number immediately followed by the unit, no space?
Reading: 80V
